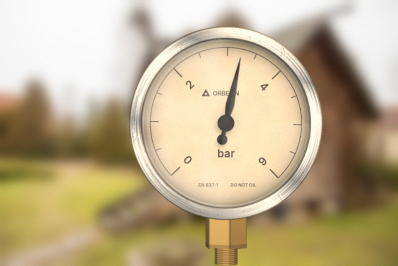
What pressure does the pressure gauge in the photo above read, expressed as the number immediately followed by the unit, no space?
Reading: 3.25bar
